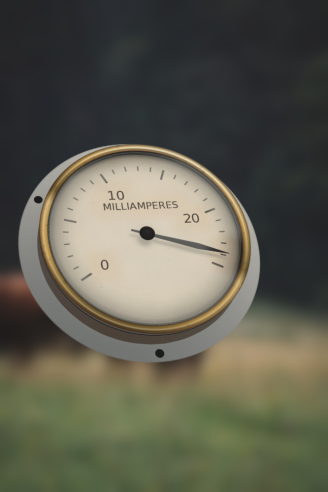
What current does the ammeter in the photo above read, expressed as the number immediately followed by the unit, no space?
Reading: 24mA
